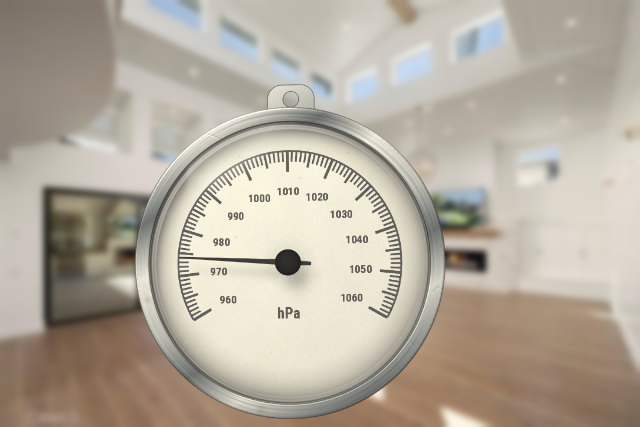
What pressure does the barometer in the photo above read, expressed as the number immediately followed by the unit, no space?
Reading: 974hPa
